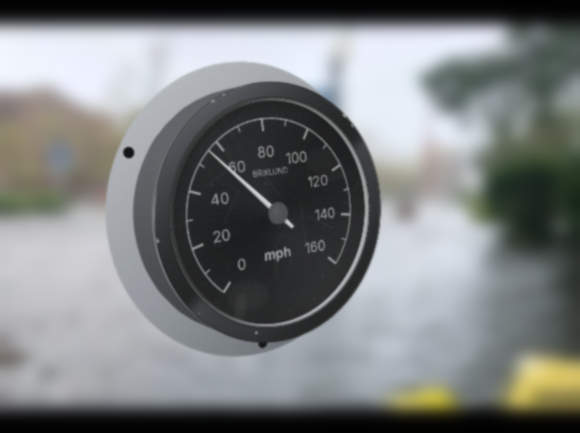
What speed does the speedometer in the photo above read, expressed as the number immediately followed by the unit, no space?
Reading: 55mph
